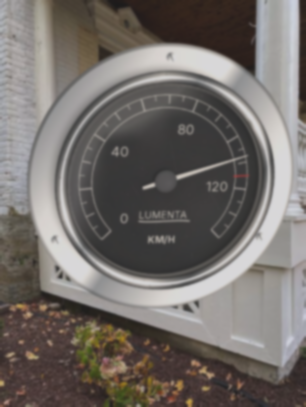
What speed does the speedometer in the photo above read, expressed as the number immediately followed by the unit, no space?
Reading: 107.5km/h
